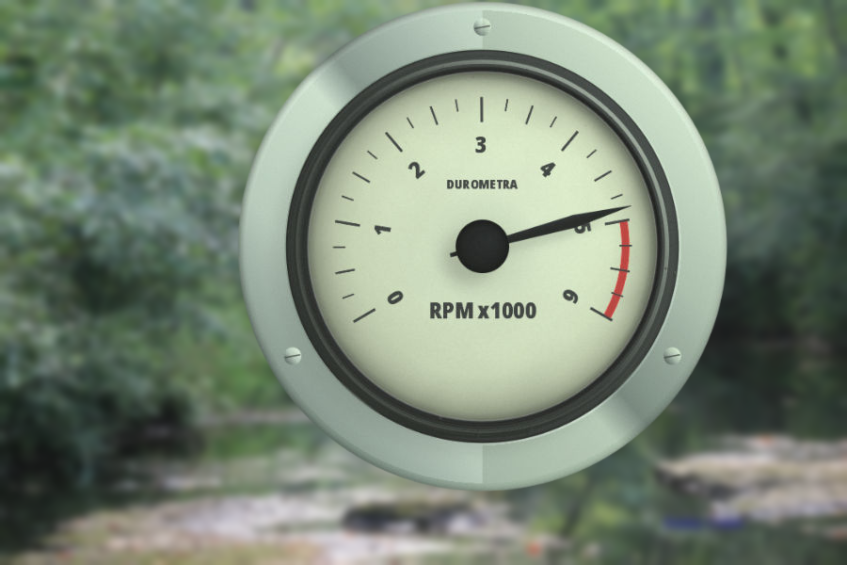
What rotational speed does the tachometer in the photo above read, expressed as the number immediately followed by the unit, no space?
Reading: 4875rpm
